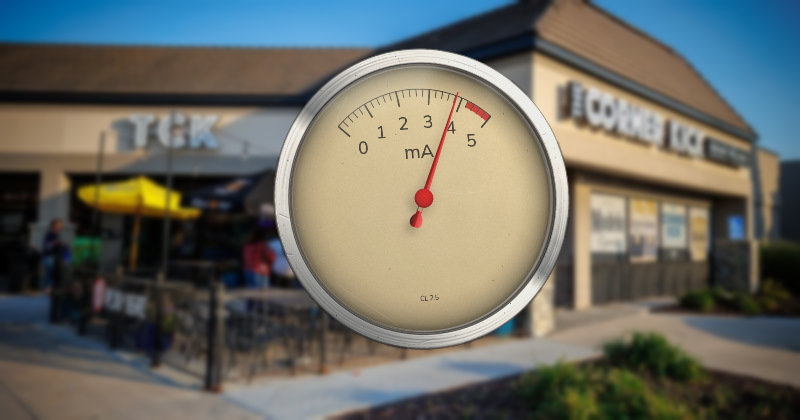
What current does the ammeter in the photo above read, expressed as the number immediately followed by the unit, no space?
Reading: 3.8mA
